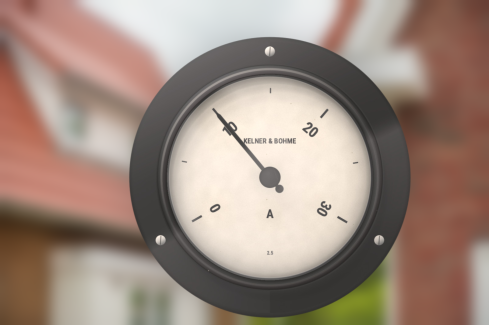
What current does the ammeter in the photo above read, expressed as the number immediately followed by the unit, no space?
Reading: 10A
